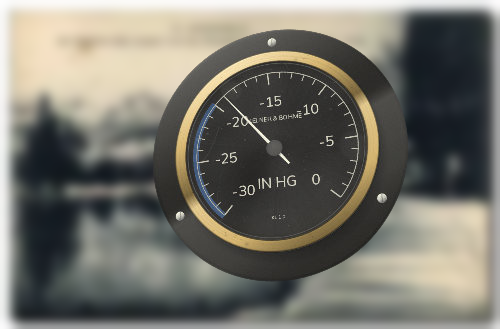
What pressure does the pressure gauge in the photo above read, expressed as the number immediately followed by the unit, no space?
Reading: -19inHg
